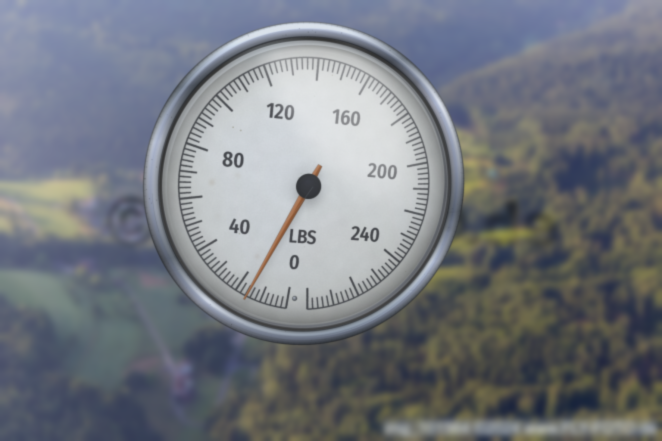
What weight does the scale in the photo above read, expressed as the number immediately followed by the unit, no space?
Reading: 16lb
